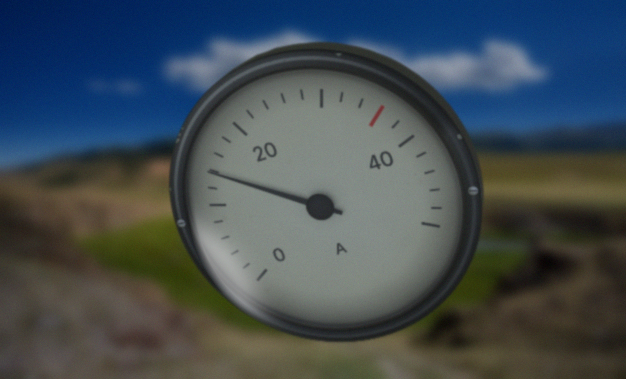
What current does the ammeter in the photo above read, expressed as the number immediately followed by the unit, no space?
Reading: 14A
